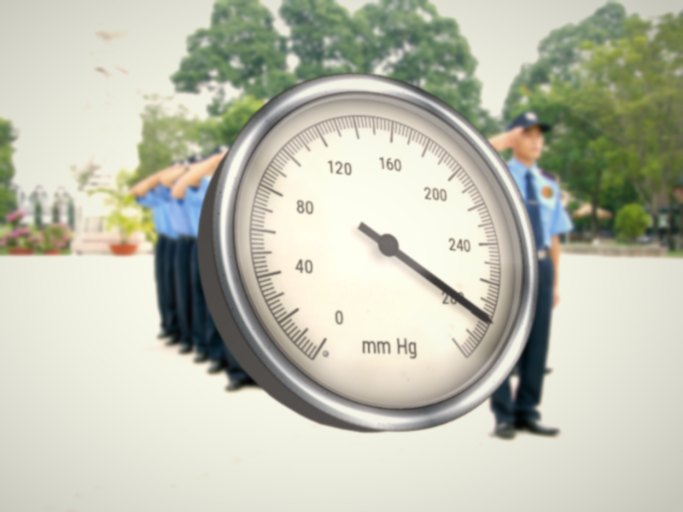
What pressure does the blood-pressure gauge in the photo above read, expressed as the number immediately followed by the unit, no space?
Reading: 280mmHg
